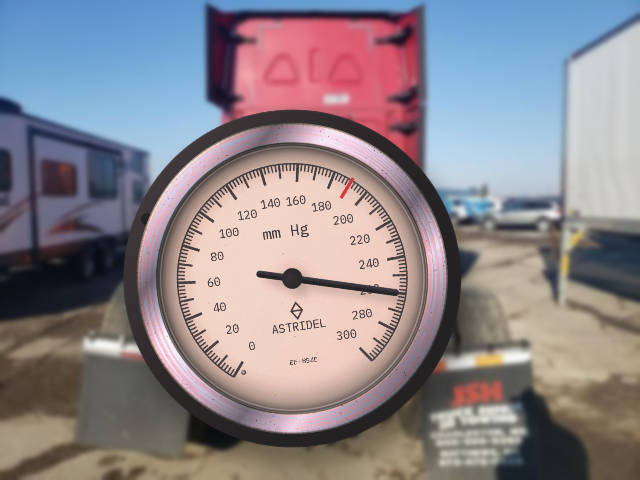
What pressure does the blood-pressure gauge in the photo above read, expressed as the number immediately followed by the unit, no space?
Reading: 260mmHg
